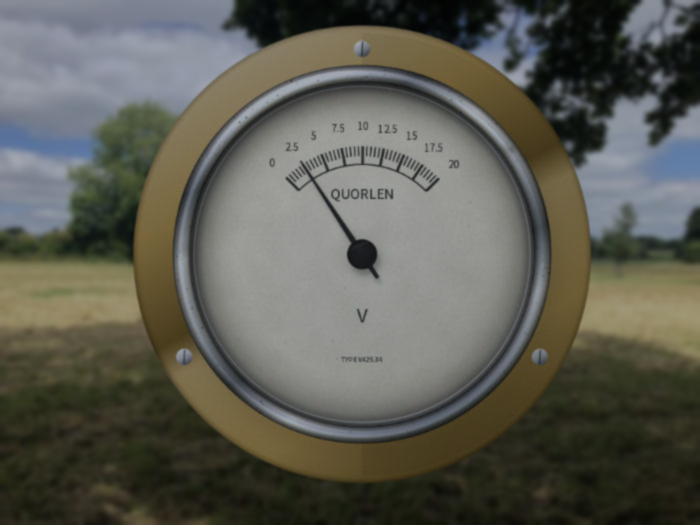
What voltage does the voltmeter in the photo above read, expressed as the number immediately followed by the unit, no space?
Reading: 2.5V
